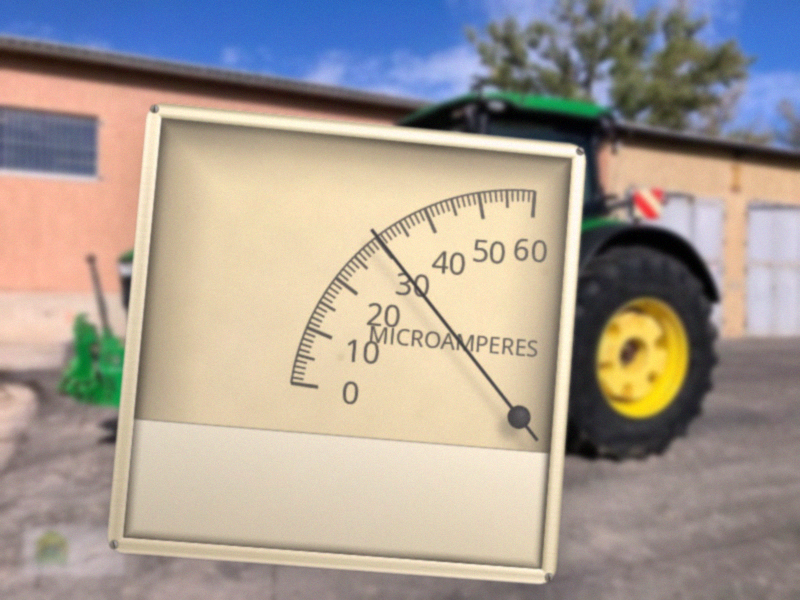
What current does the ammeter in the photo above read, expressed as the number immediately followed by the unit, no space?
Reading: 30µA
